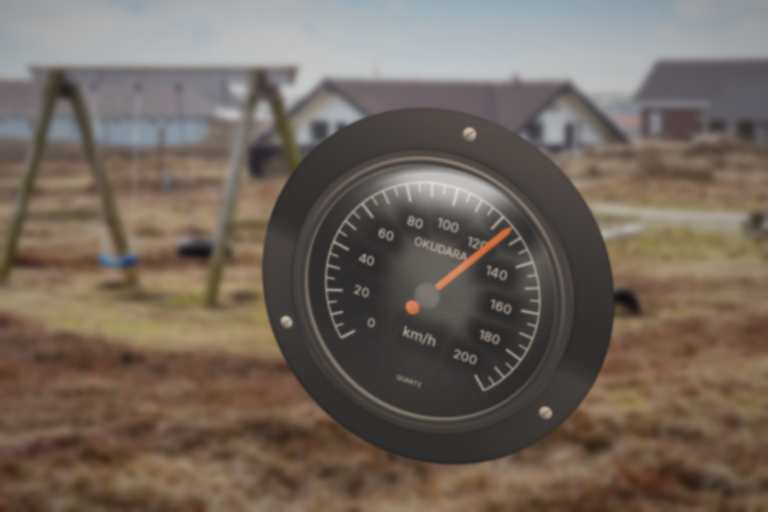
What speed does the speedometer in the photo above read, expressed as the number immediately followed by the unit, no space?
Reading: 125km/h
